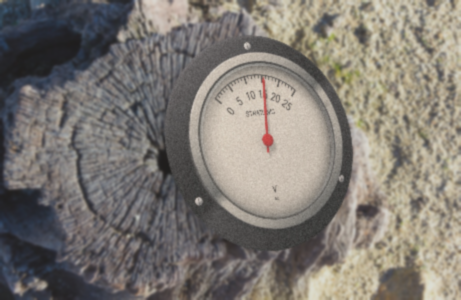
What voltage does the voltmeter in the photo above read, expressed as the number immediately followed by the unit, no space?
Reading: 15V
